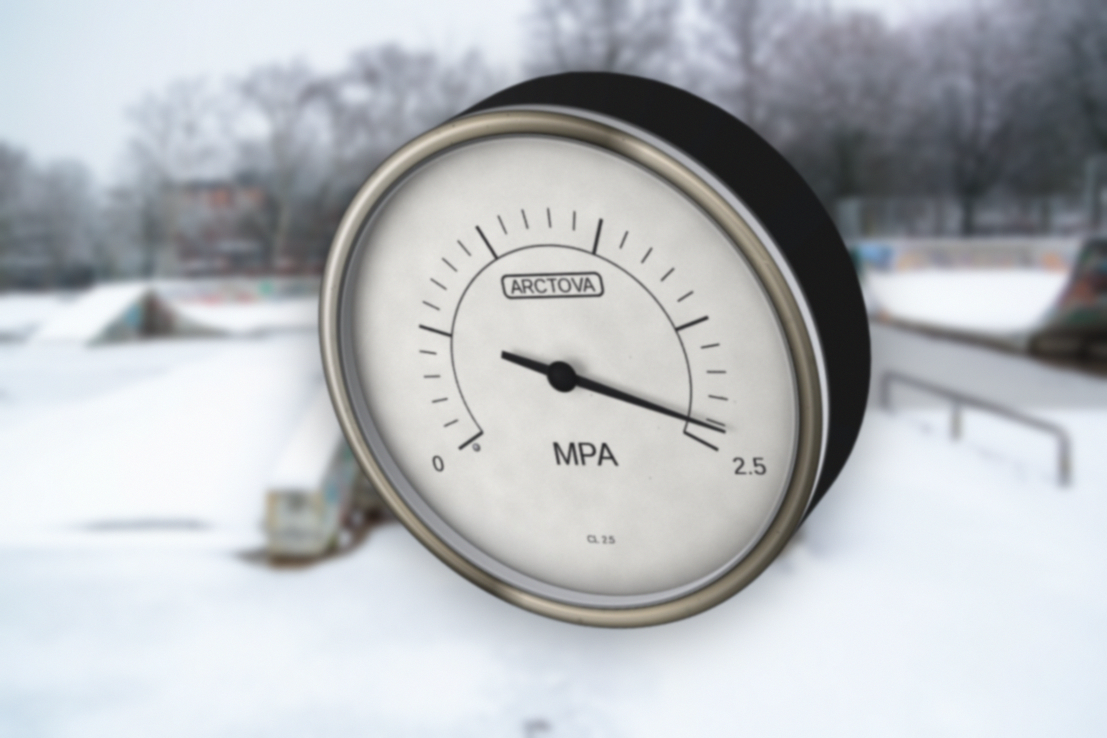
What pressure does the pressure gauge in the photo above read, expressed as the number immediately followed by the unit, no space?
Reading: 2.4MPa
